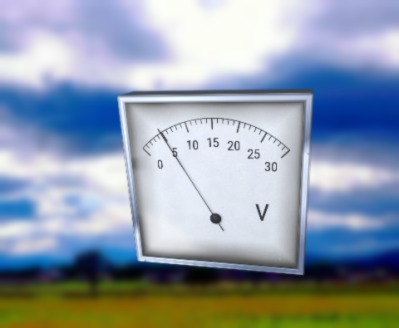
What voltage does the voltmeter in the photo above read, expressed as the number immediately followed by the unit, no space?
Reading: 5V
